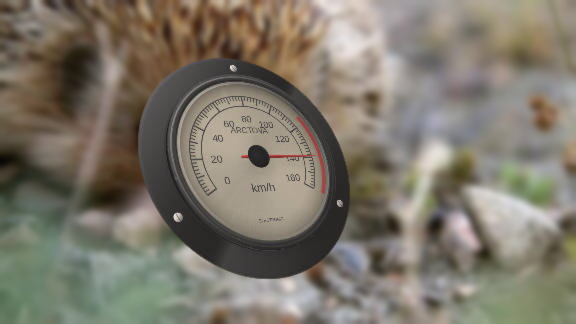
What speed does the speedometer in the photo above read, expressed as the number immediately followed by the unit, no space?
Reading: 140km/h
